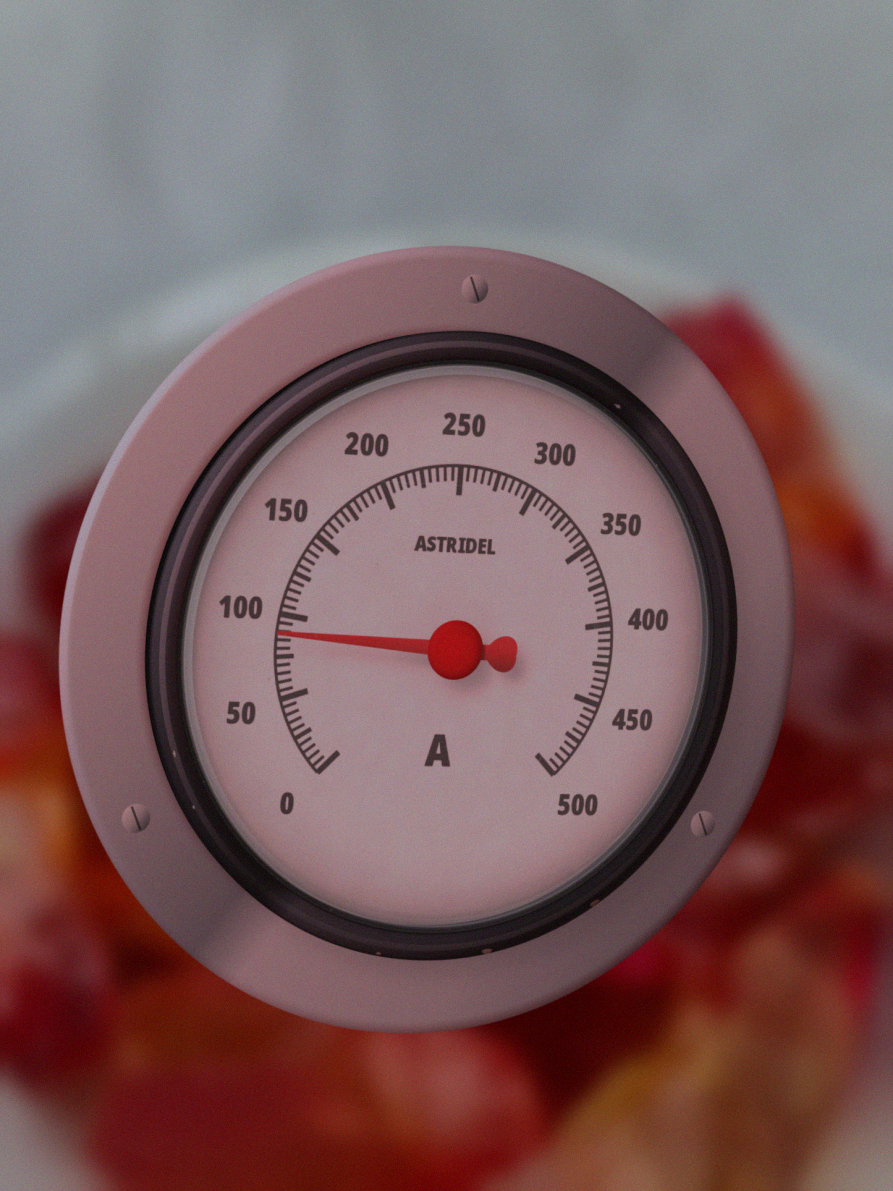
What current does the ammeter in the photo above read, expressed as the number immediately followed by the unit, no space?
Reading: 90A
